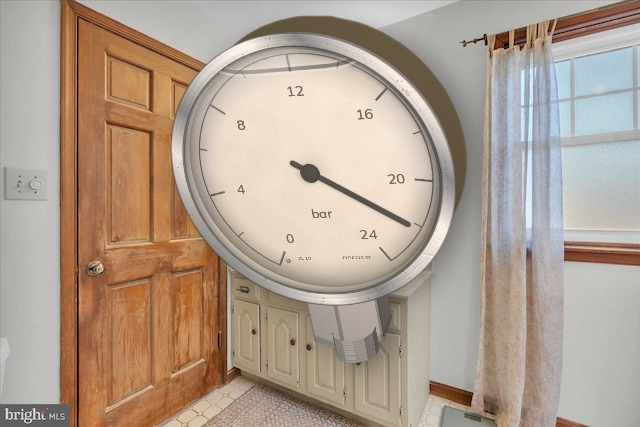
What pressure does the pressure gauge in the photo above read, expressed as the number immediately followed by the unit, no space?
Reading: 22bar
